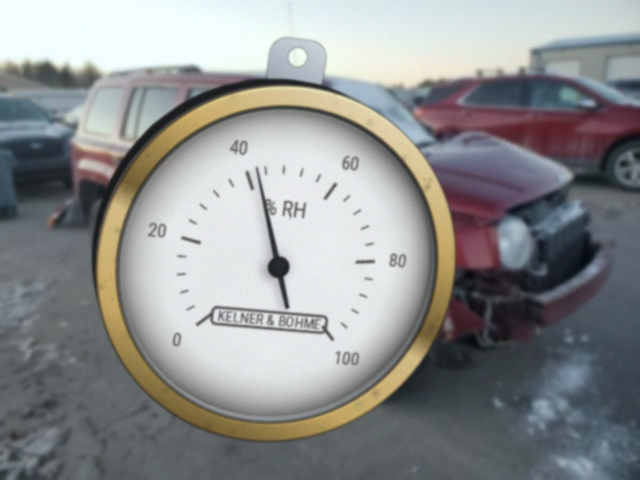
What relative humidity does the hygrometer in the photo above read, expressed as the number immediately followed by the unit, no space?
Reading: 42%
